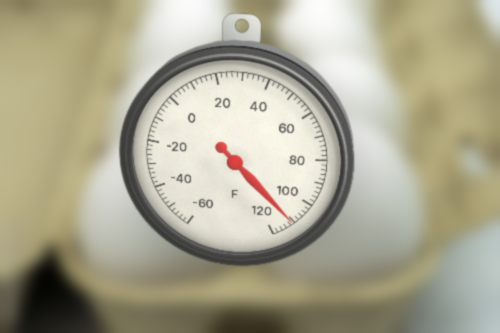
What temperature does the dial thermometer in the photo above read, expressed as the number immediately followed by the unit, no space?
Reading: 110°F
